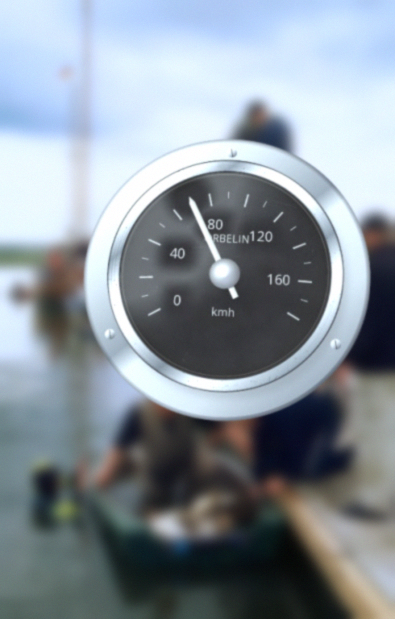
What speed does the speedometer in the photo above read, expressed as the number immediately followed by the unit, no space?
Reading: 70km/h
